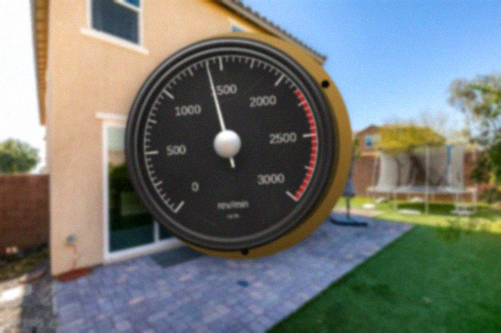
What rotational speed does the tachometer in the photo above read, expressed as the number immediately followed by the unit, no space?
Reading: 1400rpm
